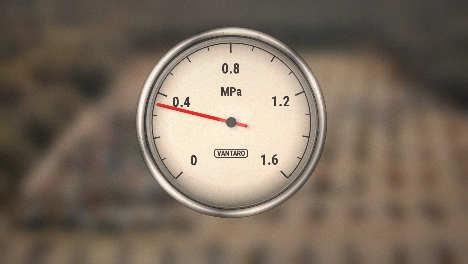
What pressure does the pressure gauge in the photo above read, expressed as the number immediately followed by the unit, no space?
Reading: 0.35MPa
